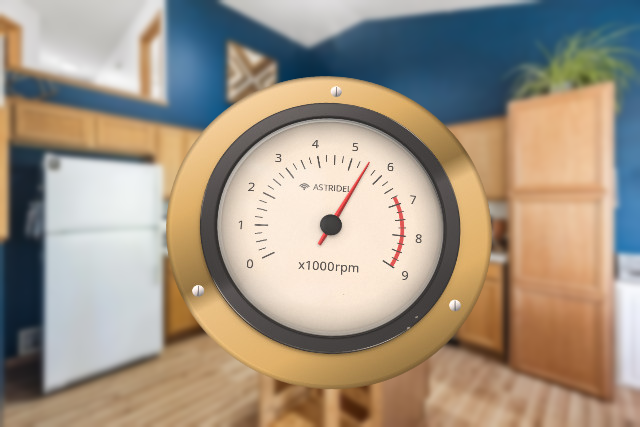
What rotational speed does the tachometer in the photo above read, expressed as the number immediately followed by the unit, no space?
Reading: 5500rpm
